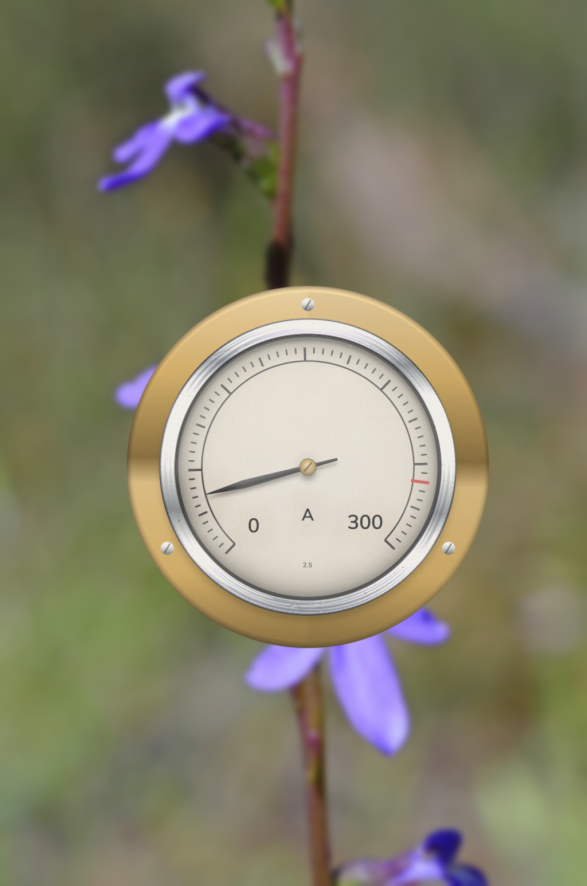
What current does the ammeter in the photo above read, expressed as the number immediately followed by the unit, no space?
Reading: 35A
